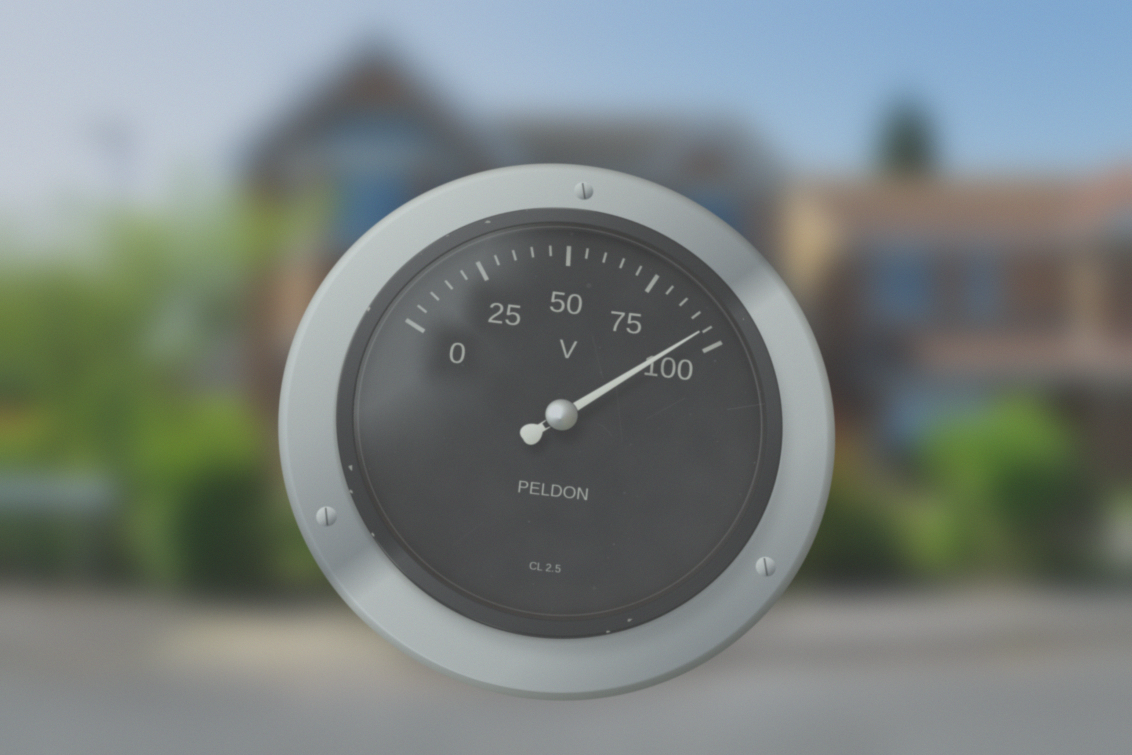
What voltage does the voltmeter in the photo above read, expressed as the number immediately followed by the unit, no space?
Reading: 95V
